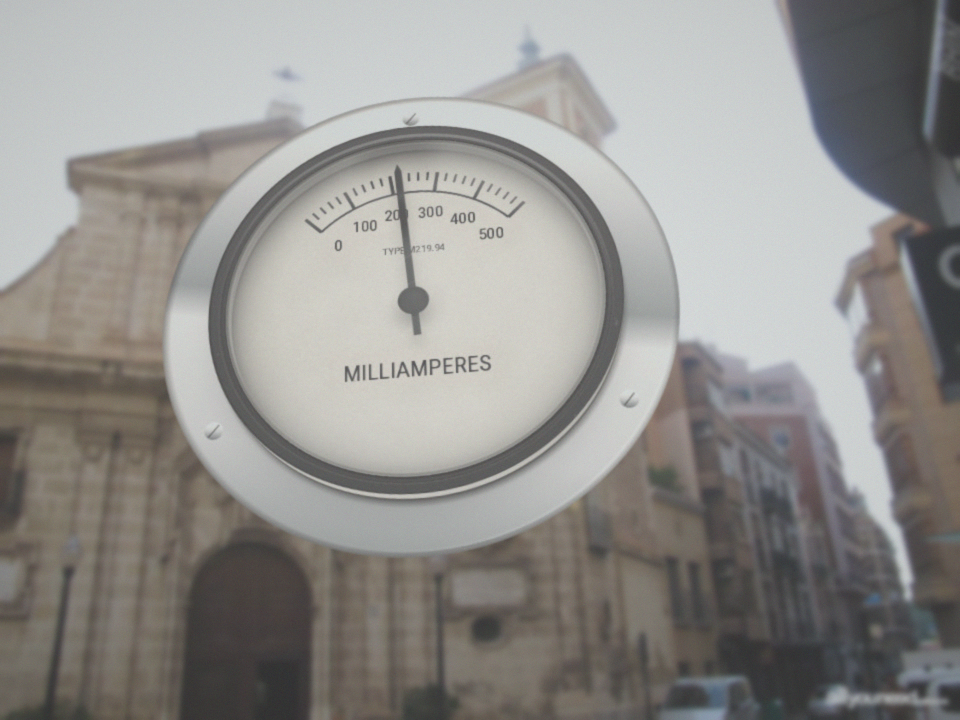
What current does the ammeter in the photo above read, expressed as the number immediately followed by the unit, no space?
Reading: 220mA
